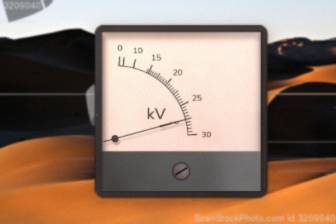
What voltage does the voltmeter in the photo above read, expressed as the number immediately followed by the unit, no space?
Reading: 27.5kV
